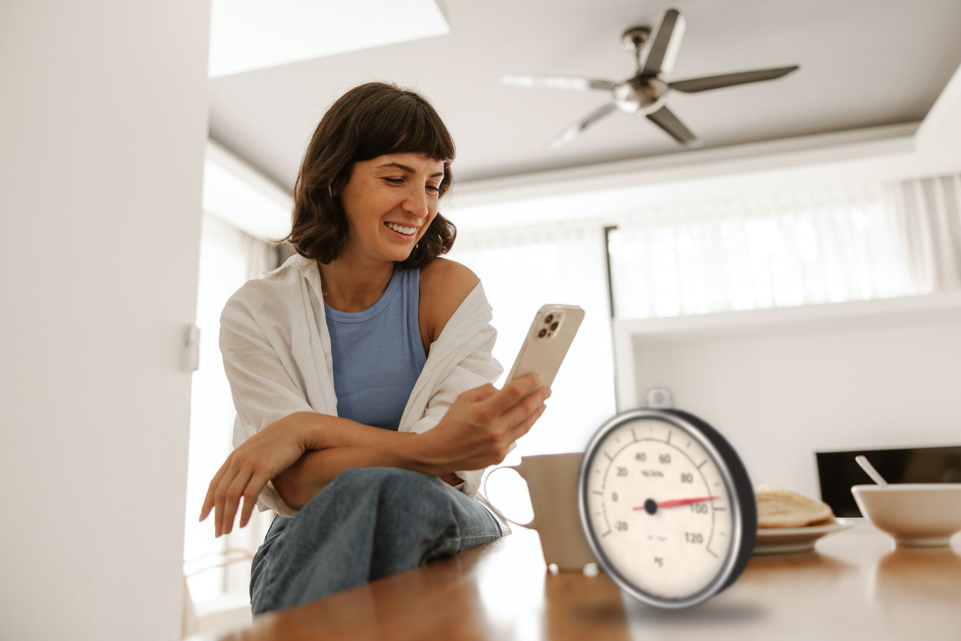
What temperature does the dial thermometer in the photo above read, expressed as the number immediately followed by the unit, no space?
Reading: 95°F
